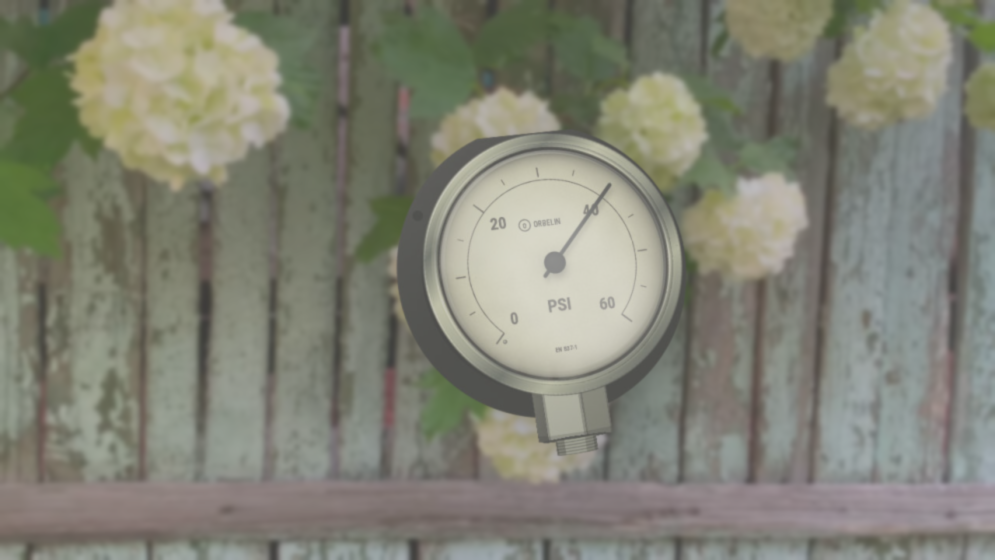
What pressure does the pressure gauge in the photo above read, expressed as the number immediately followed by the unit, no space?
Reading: 40psi
